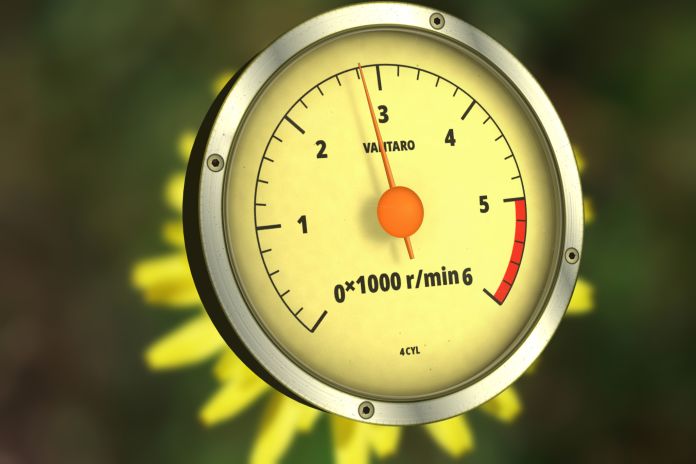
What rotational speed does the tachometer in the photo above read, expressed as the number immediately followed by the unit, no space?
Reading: 2800rpm
